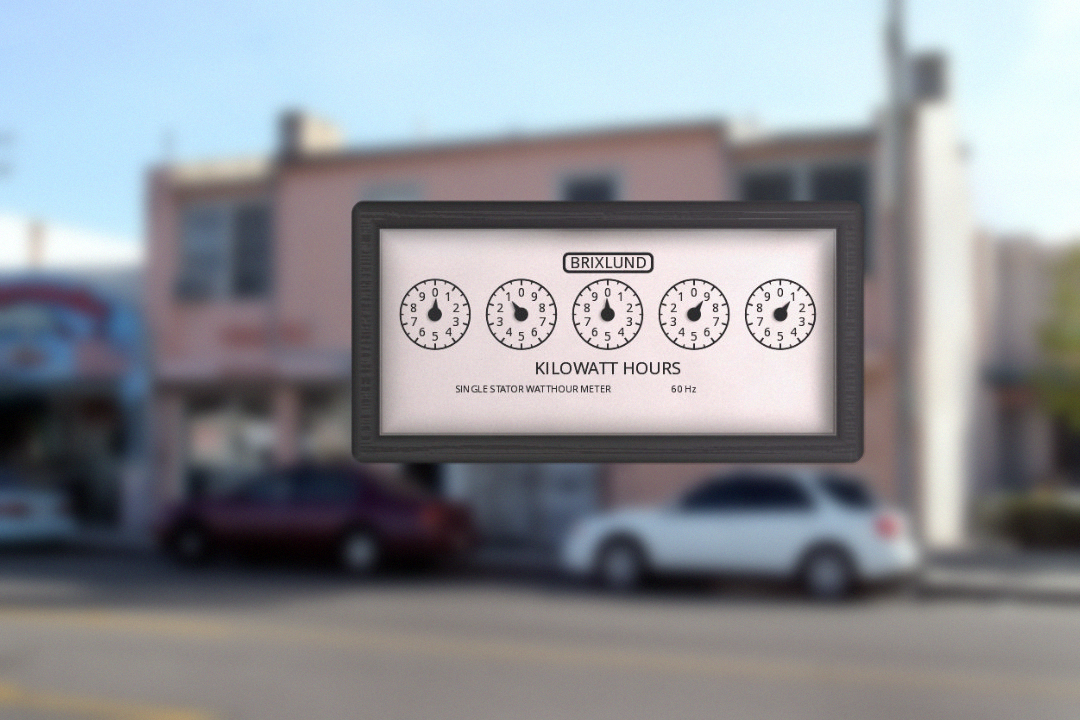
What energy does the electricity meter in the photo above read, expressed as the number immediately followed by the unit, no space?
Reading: 991kWh
